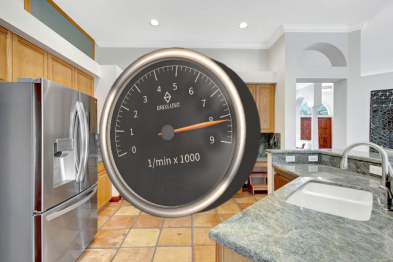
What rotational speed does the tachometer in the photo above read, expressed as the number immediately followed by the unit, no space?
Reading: 8200rpm
